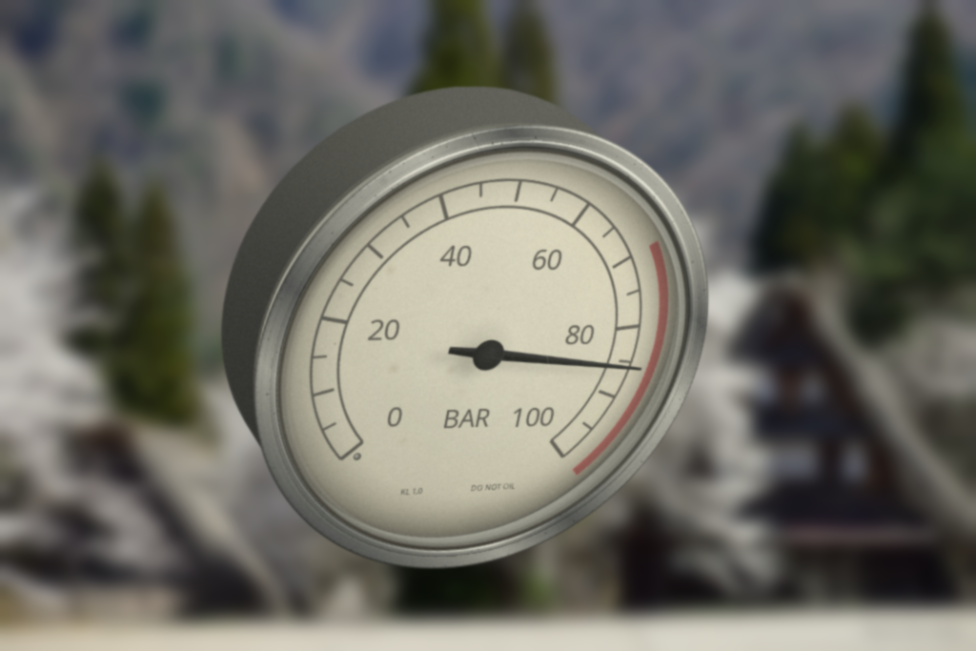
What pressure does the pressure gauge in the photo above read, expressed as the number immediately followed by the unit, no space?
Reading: 85bar
